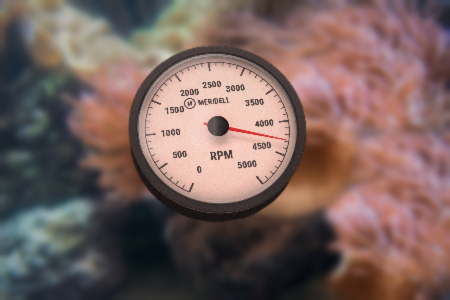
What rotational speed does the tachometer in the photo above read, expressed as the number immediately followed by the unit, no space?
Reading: 4300rpm
